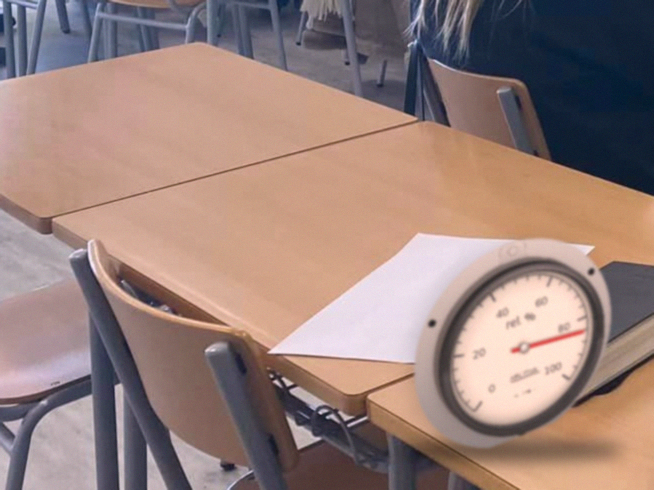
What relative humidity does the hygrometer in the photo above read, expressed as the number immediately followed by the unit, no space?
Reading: 84%
